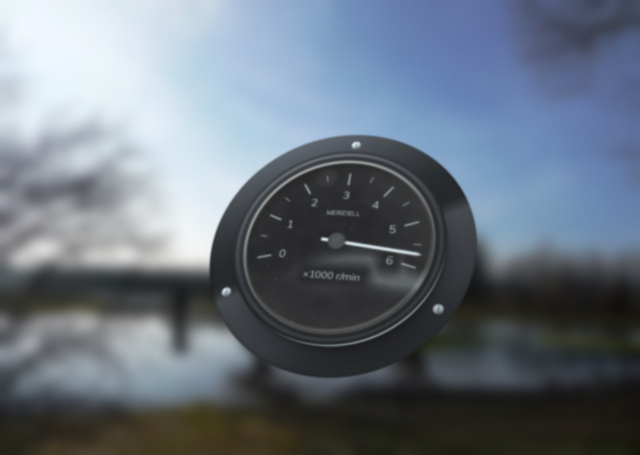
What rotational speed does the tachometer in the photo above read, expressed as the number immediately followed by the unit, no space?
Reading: 5750rpm
